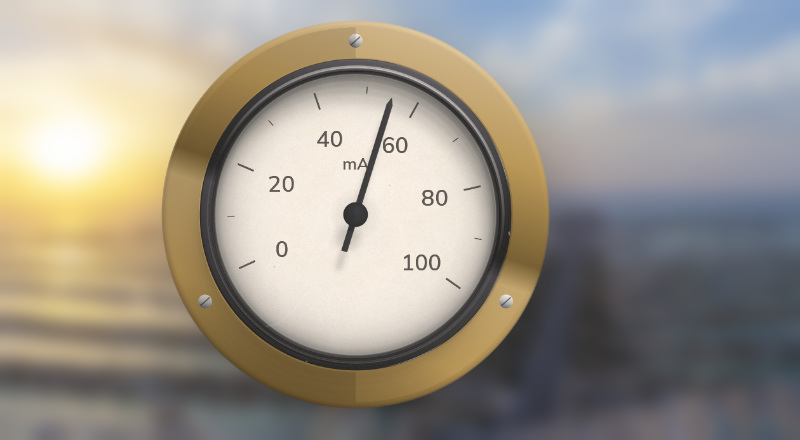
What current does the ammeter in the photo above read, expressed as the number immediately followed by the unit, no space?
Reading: 55mA
